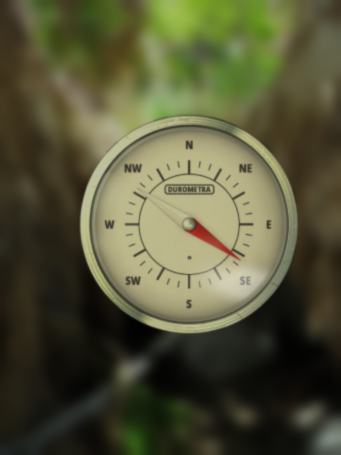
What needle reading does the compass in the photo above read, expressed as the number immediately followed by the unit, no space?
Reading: 125°
